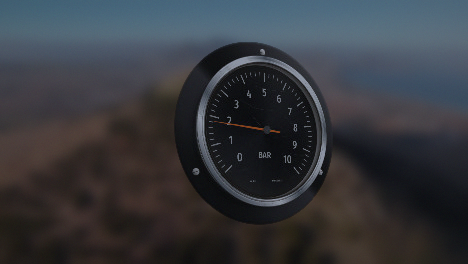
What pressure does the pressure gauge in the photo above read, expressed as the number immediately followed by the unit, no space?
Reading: 1.8bar
